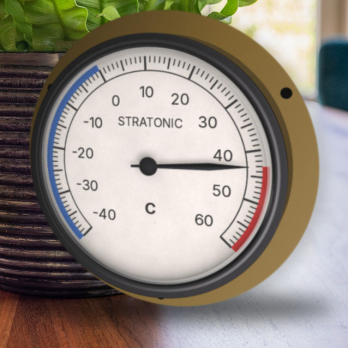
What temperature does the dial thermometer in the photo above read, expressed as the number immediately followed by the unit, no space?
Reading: 43°C
